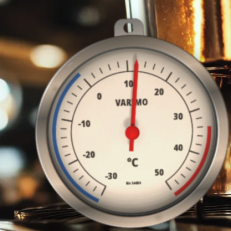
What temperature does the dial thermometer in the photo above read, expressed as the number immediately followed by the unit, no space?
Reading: 12°C
